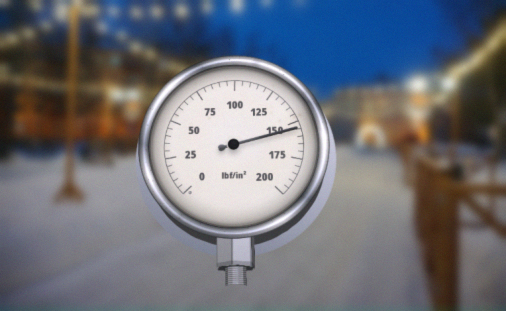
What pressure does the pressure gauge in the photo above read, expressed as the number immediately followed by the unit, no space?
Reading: 155psi
